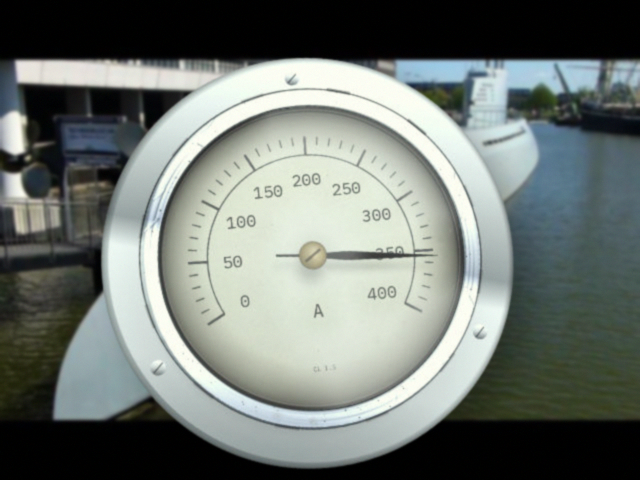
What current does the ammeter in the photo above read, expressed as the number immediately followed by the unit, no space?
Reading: 355A
